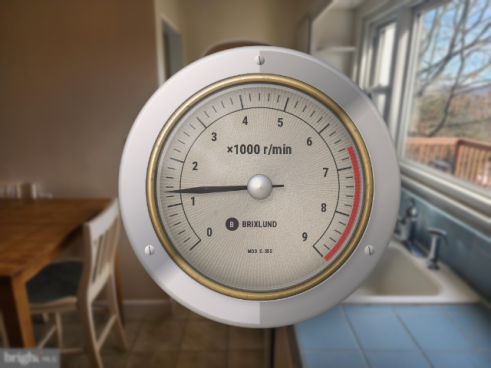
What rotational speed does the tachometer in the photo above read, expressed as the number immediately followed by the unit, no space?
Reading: 1300rpm
